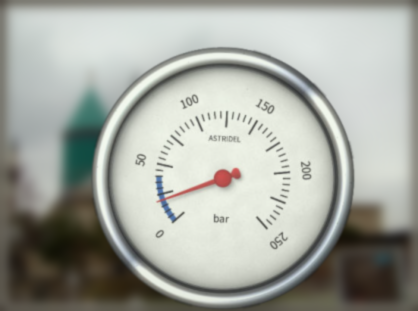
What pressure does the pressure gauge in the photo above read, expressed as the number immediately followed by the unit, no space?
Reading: 20bar
